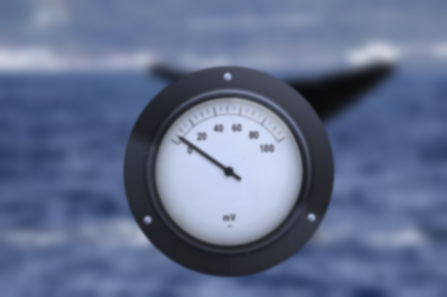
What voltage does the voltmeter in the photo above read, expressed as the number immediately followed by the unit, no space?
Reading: 5mV
